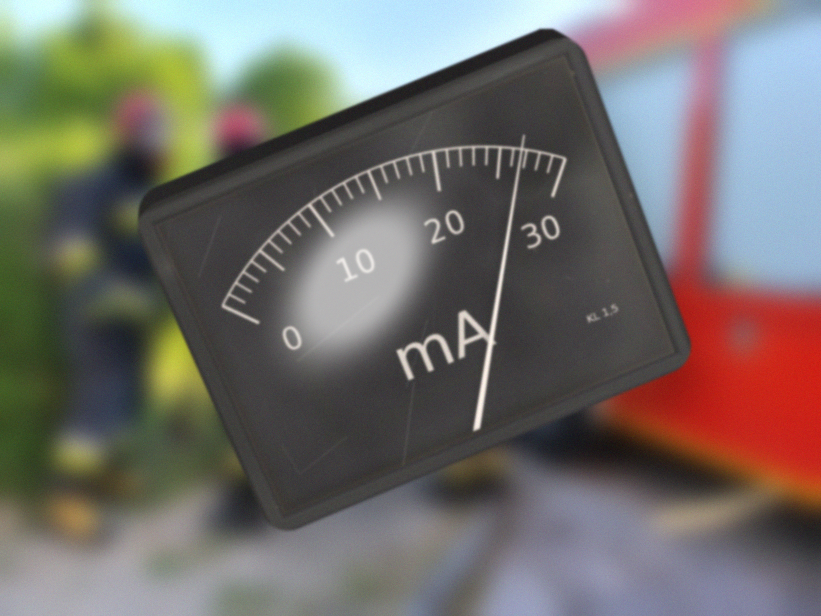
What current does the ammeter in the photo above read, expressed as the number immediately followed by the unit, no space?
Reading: 26.5mA
